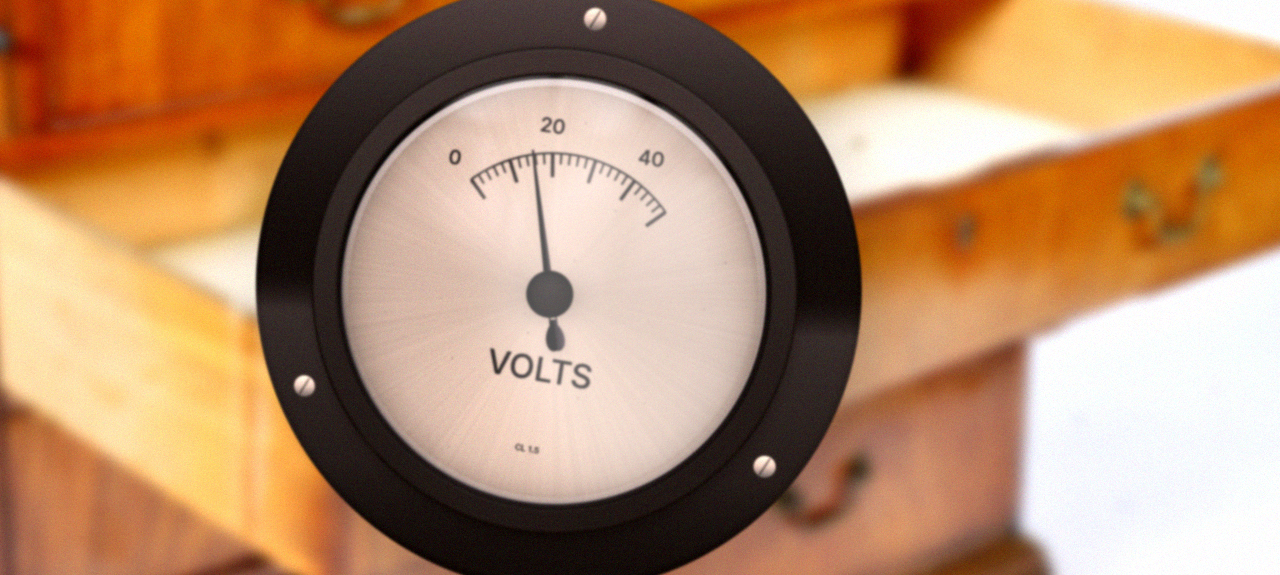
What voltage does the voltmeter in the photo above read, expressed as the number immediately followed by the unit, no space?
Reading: 16V
